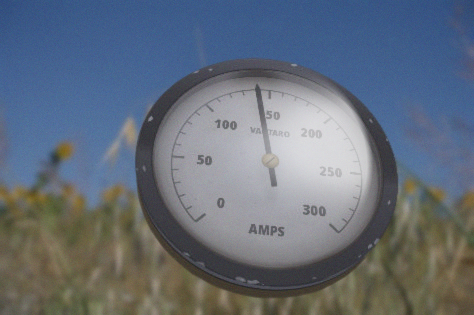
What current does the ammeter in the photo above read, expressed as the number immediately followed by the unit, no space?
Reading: 140A
